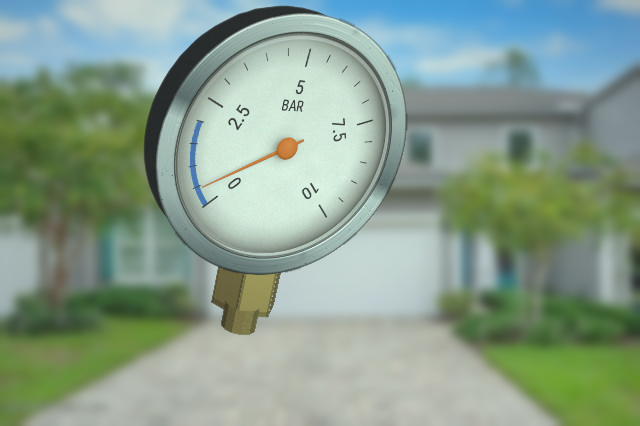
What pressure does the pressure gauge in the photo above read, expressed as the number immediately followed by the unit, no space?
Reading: 0.5bar
